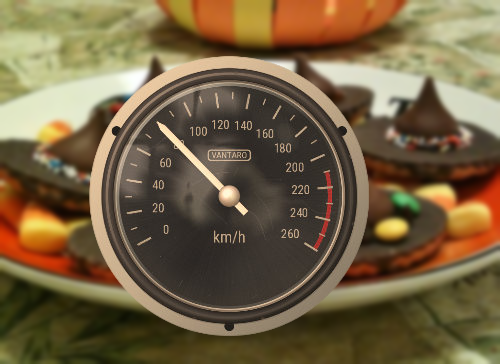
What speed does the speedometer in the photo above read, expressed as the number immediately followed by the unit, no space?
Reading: 80km/h
